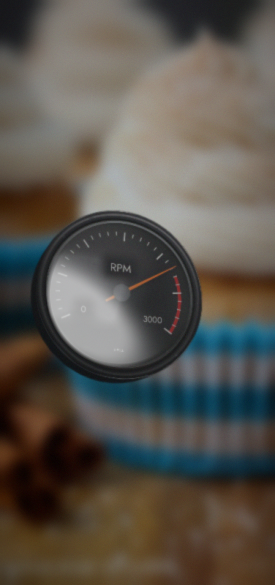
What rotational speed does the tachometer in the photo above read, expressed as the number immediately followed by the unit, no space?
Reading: 2200rpm
